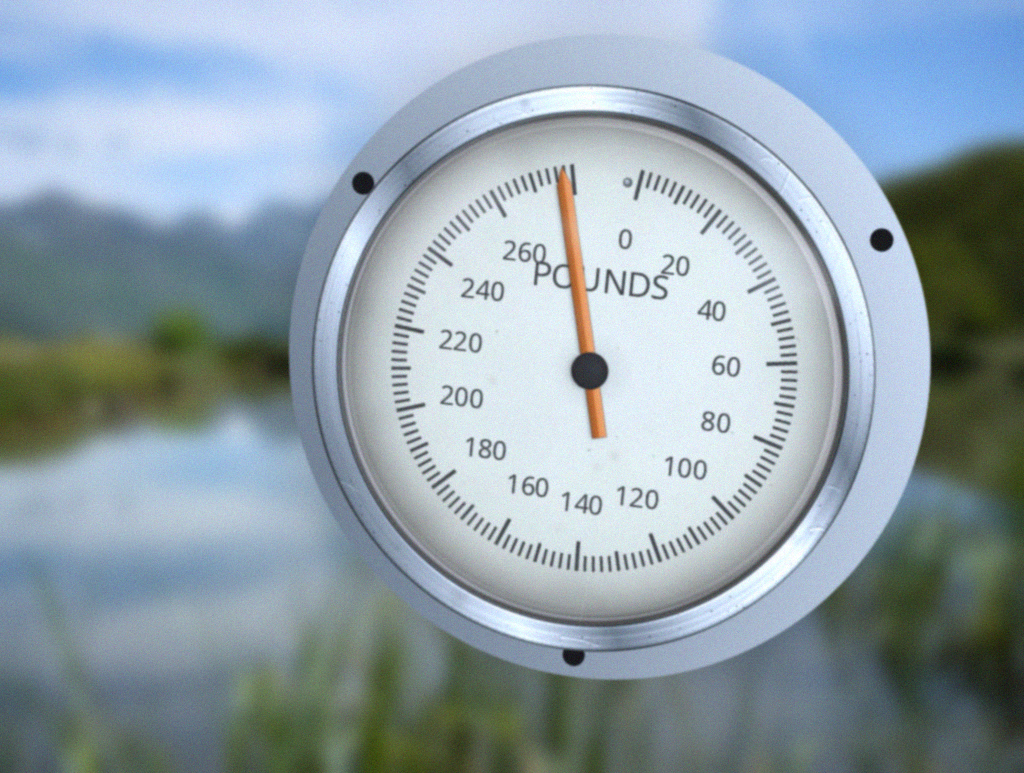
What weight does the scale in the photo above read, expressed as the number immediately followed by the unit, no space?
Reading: 278lb
